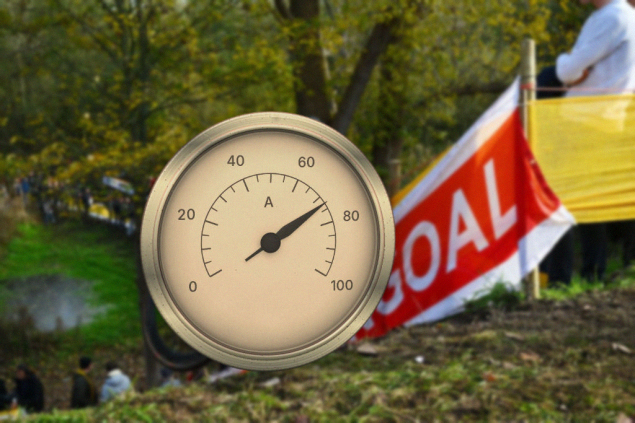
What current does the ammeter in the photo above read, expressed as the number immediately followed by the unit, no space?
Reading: 72.5A
